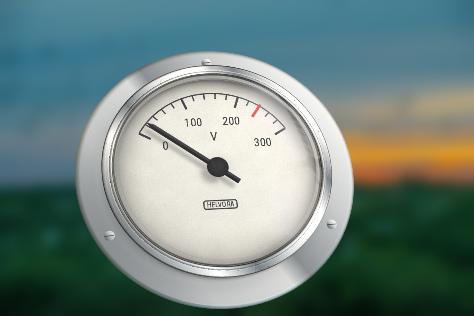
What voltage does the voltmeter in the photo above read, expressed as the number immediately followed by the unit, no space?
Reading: 20V
